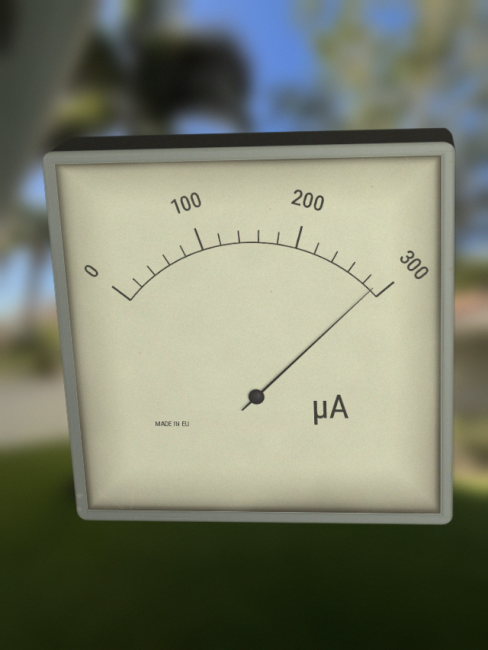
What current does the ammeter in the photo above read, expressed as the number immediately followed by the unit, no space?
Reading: 290µA
